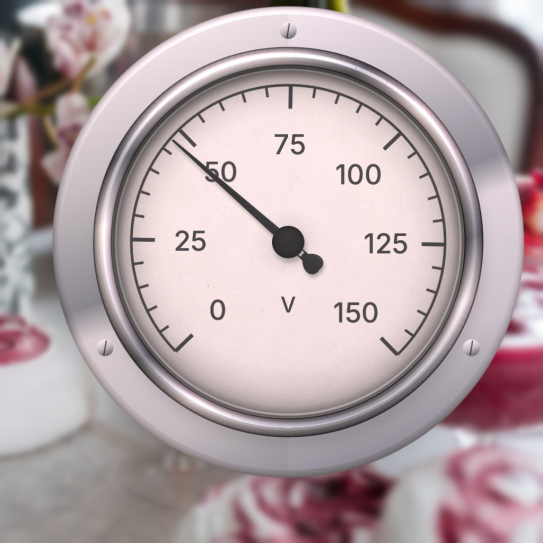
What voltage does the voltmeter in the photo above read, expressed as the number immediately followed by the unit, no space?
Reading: 47.5V
